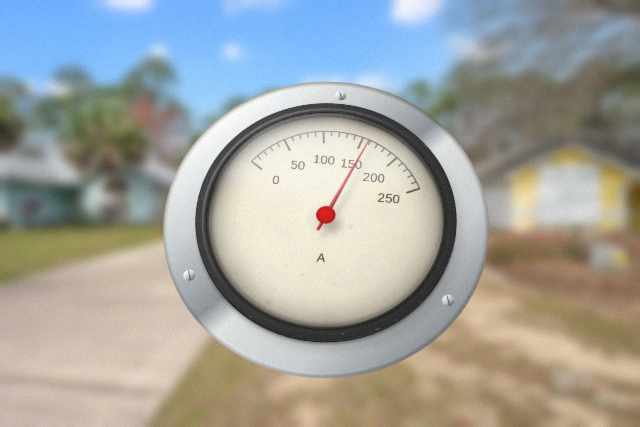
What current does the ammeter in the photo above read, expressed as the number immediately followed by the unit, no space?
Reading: 160A
